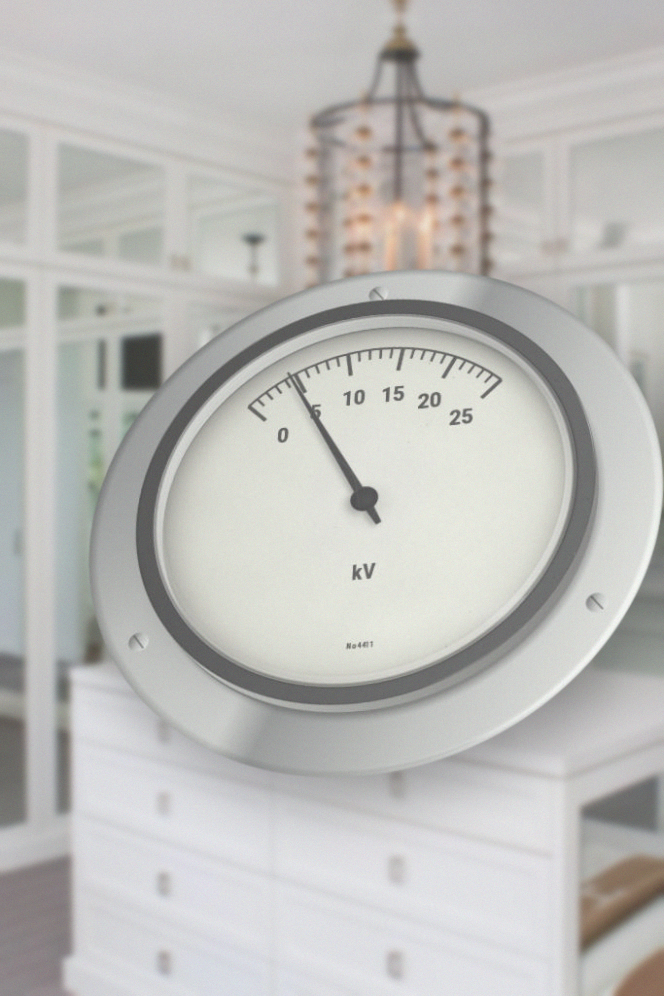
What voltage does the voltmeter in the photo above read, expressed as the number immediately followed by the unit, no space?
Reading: 4.5kV
